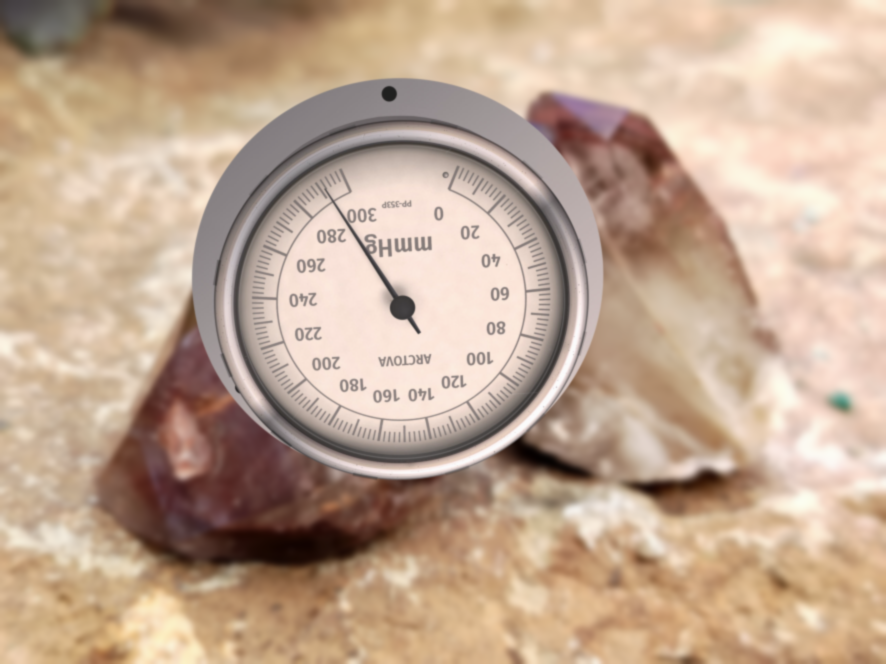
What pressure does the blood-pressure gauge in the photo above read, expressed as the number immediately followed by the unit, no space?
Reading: 292mmHg
